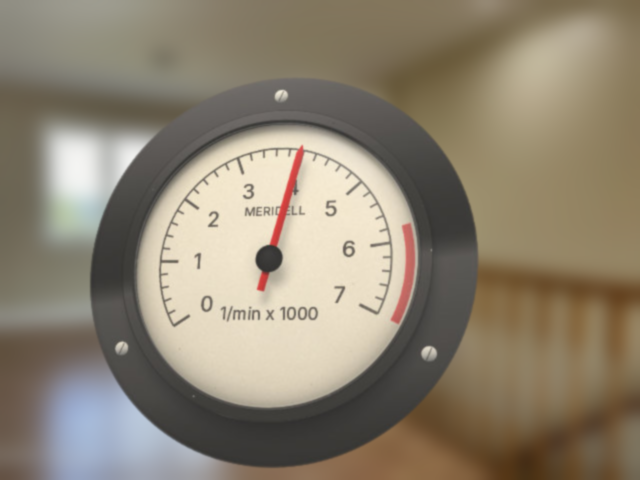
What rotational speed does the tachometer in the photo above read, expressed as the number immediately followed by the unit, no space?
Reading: 4000rpm
